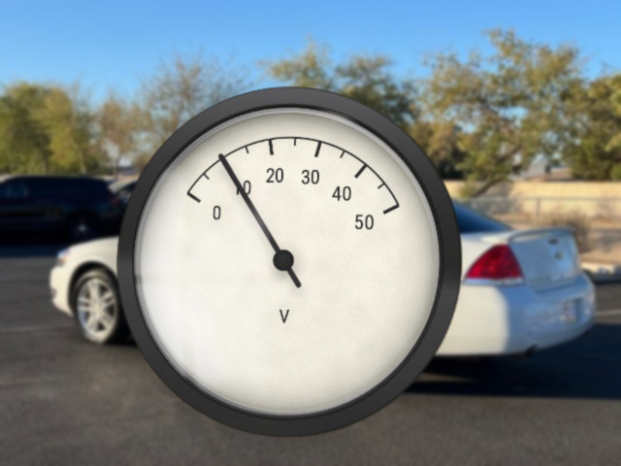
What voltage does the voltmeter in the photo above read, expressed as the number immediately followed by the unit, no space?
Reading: 10V
